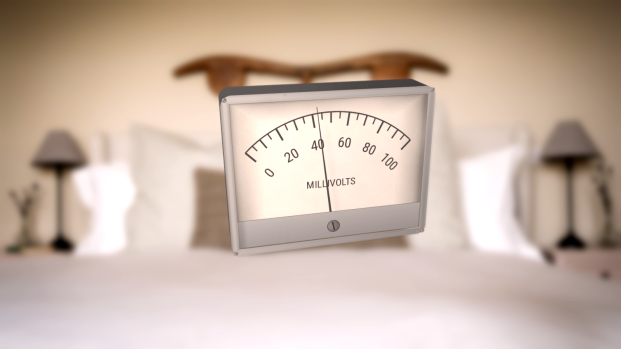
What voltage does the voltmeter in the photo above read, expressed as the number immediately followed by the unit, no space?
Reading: 42.5mV
